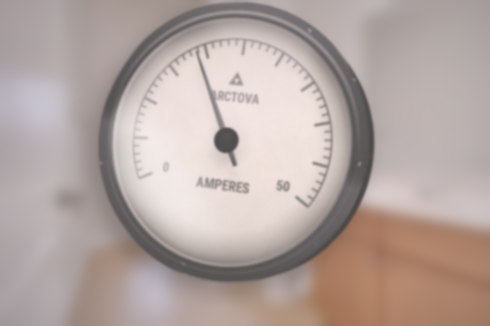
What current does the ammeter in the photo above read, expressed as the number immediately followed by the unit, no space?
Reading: 19A
